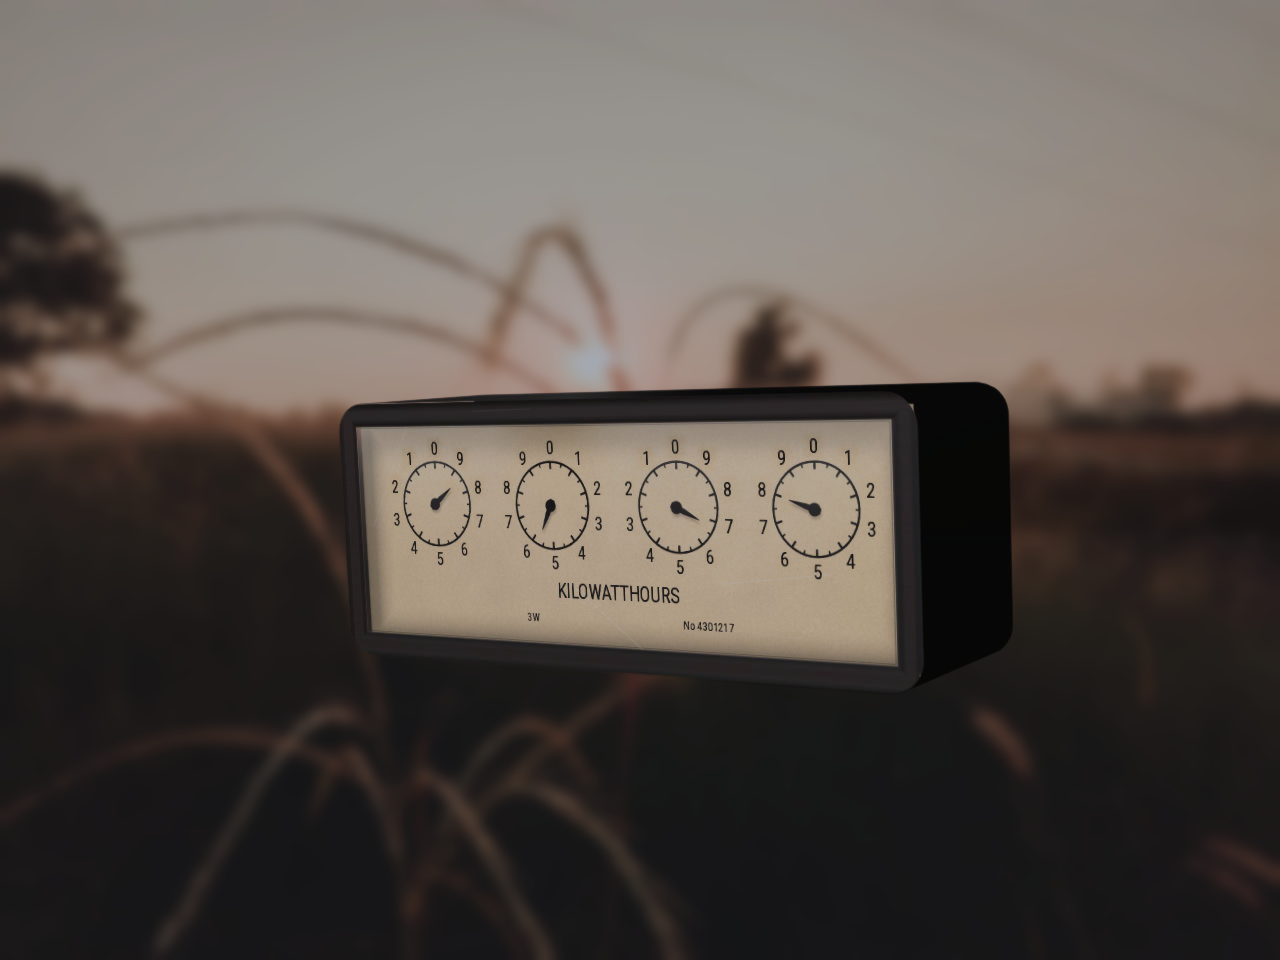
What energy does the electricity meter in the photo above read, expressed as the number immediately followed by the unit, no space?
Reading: 8568kWh
